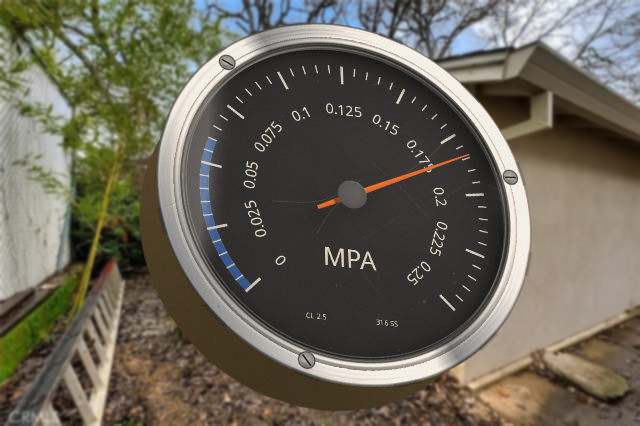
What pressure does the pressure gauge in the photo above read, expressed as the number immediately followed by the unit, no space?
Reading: 0.185MPa
